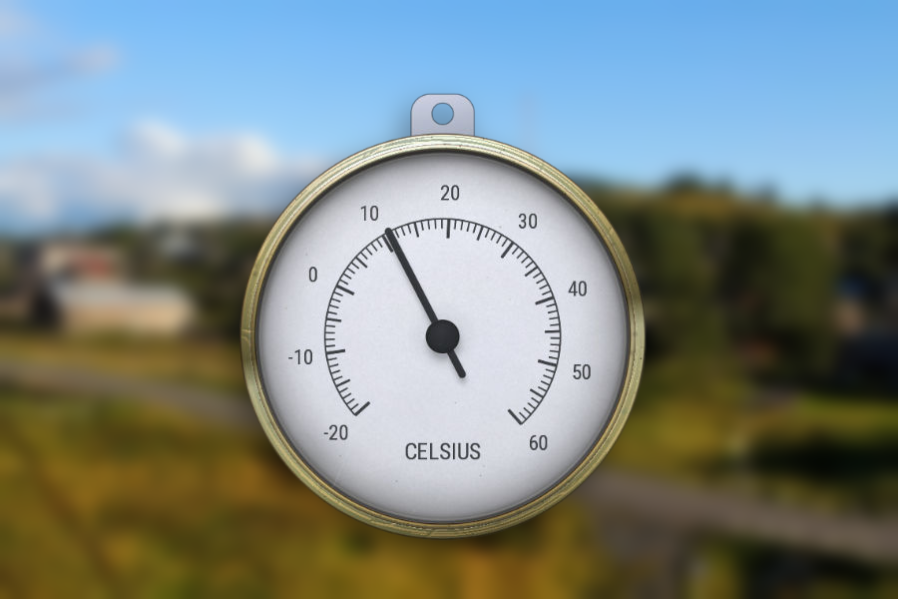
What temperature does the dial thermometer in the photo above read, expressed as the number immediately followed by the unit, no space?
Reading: 11°C
